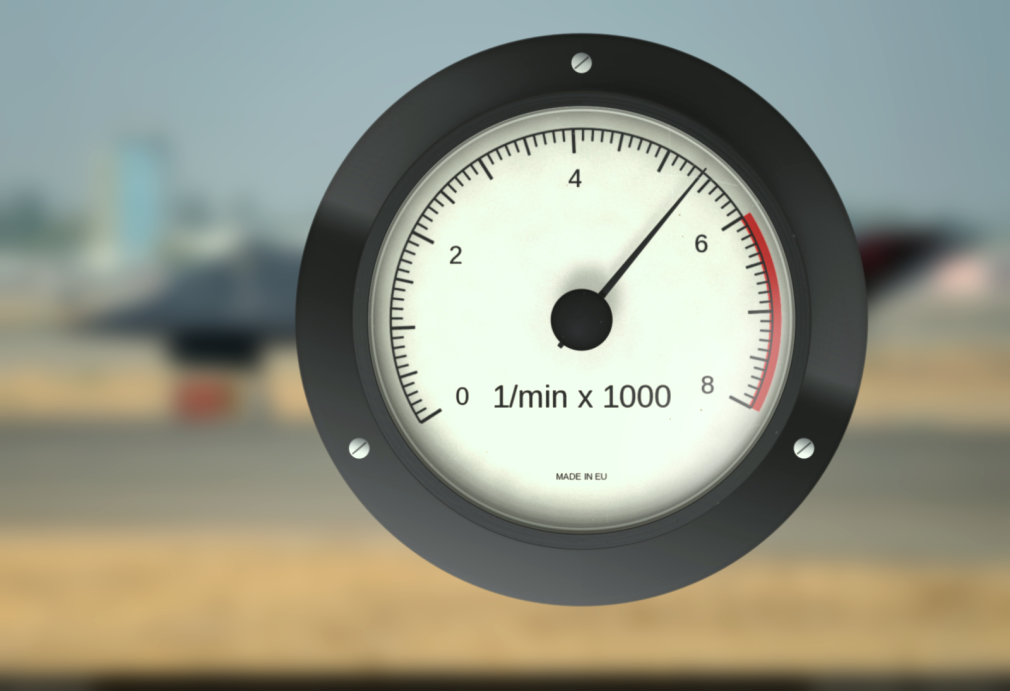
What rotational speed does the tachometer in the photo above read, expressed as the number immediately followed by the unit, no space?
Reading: 5400rpm
